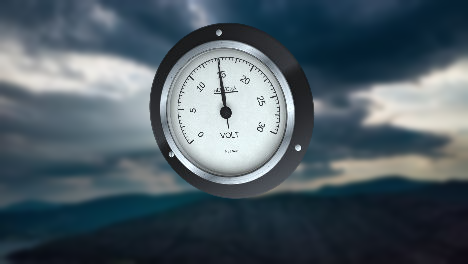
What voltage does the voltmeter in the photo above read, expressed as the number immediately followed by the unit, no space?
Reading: 15V
